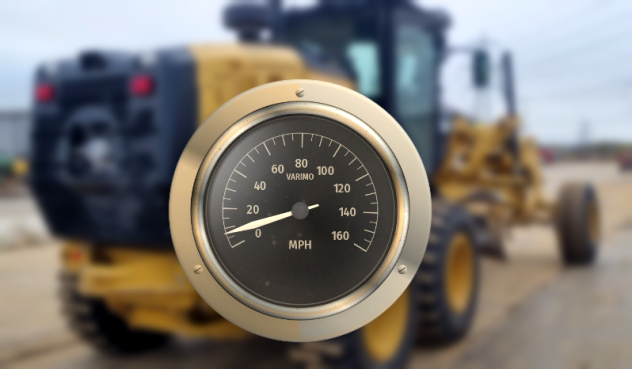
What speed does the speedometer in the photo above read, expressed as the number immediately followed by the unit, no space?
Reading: 7.5mph
